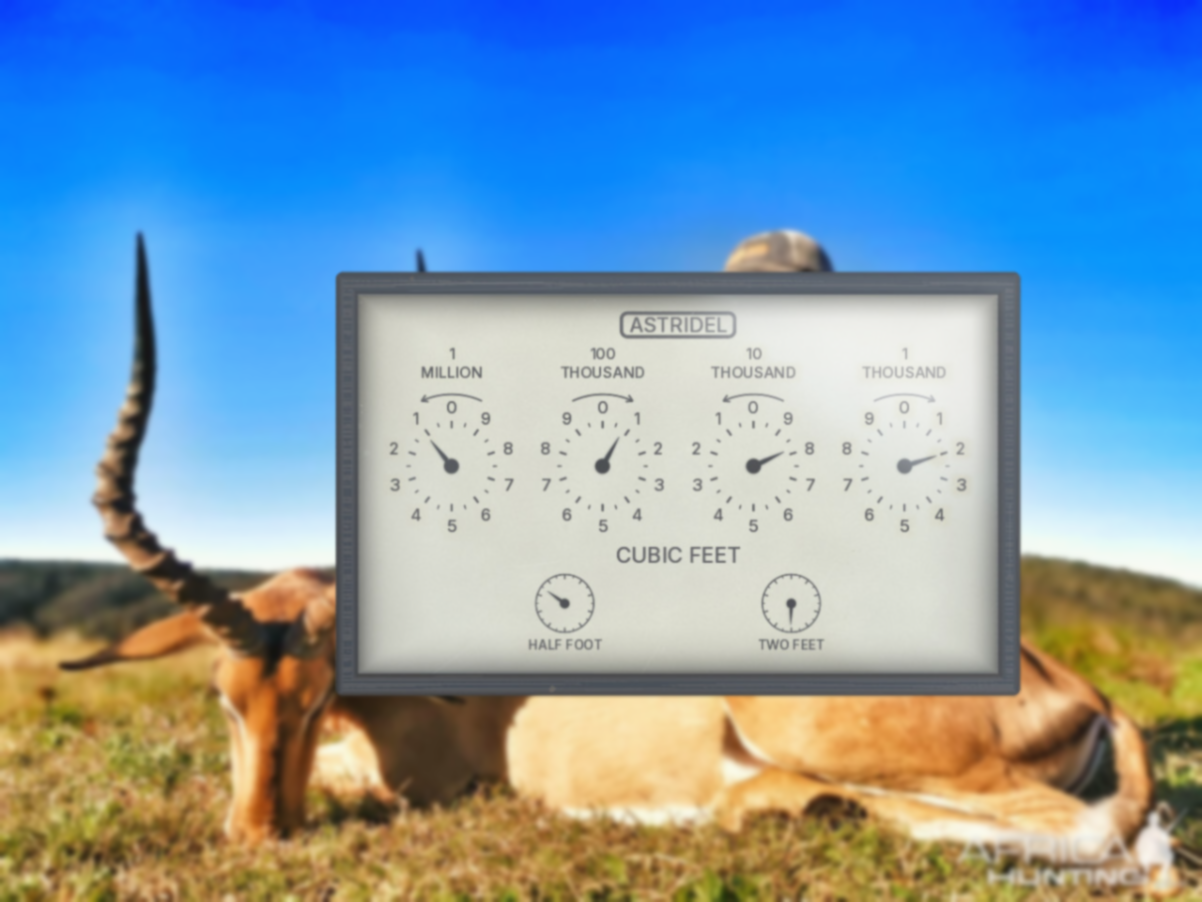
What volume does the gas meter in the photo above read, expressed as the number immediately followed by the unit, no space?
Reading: 108200ft³
